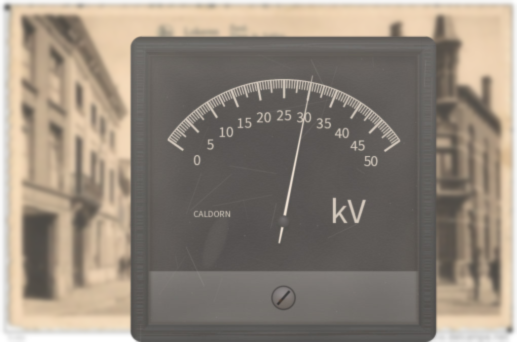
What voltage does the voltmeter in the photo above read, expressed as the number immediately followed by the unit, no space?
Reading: 30kV
